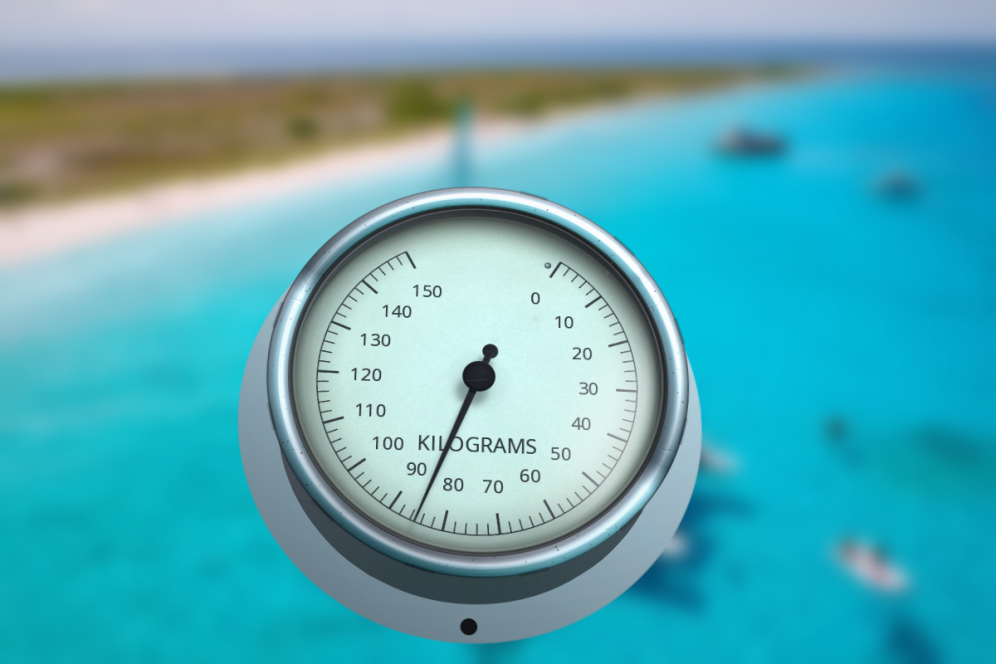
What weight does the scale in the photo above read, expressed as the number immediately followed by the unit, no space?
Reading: 85kg
